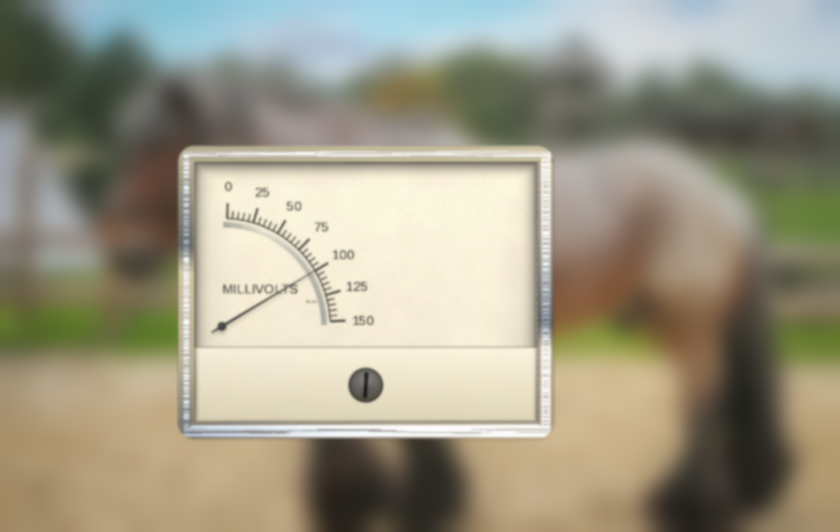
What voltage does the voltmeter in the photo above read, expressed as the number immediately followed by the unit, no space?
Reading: 100mV
